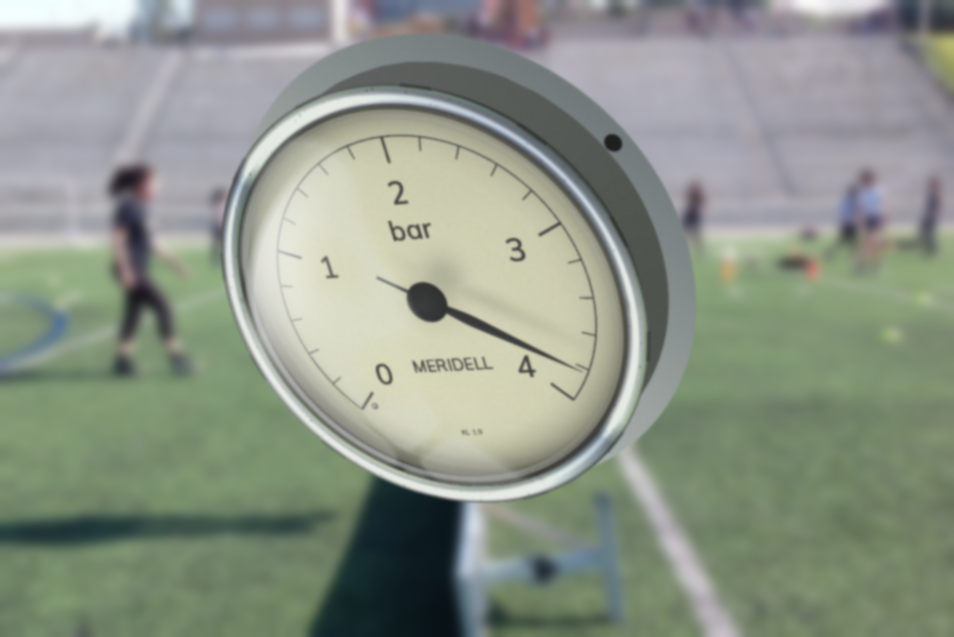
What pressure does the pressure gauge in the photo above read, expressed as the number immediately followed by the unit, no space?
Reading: 3.8bar
